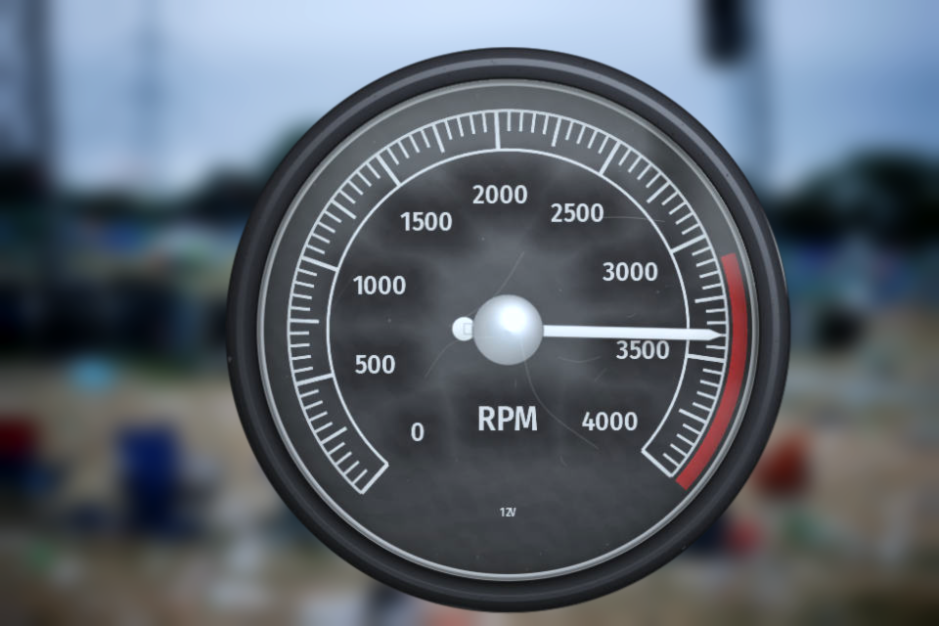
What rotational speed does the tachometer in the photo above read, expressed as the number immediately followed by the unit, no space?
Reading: 3400rpm
